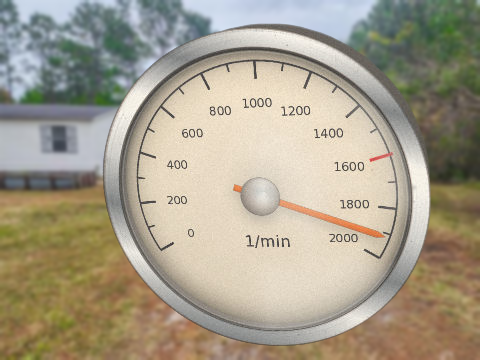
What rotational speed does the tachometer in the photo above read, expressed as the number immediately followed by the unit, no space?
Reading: 1900rpm
